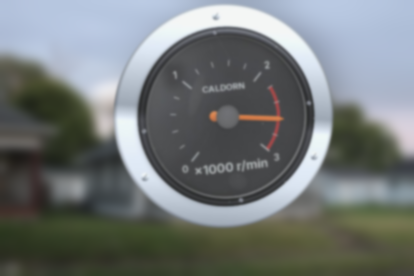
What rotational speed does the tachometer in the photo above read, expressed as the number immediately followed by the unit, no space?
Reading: 2600rpm
